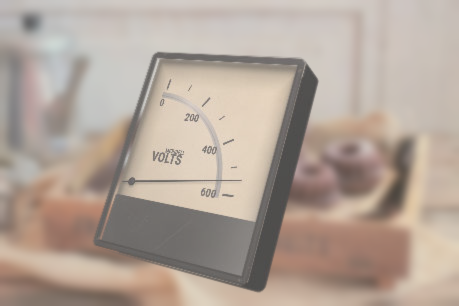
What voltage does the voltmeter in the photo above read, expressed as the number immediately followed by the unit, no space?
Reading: 550V
